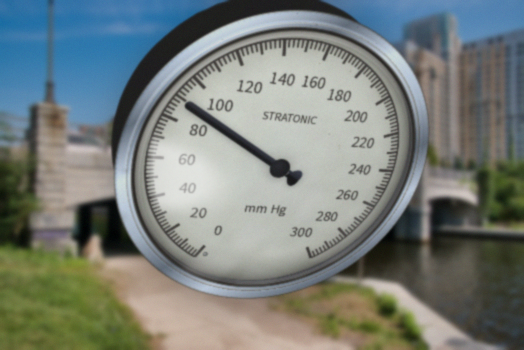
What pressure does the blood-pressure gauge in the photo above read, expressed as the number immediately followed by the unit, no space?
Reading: 90mmHg
